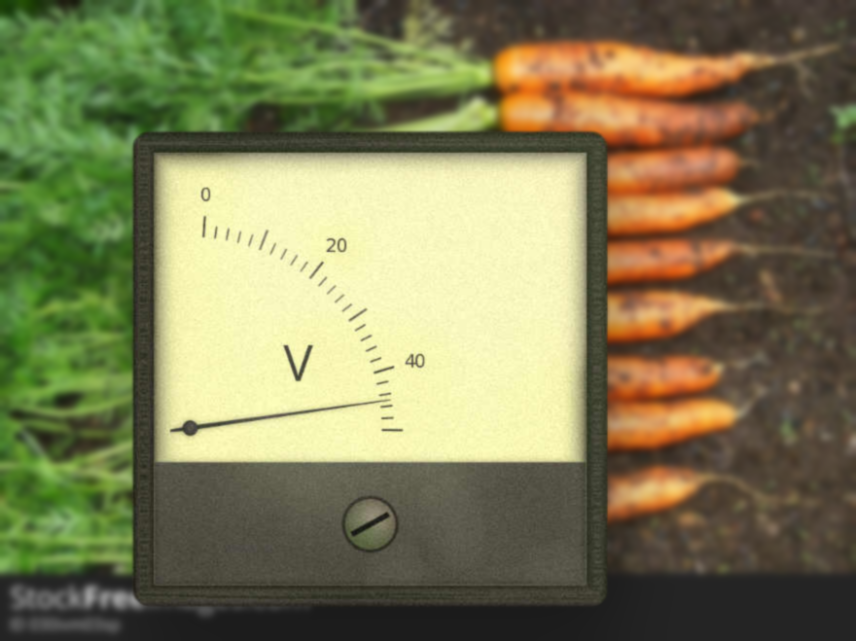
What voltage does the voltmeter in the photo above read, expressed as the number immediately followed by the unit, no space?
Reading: 45V
